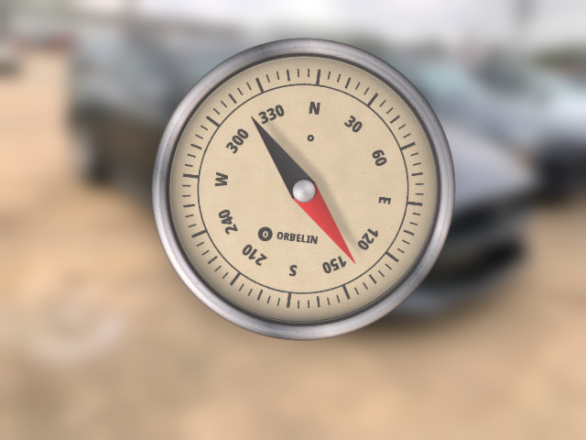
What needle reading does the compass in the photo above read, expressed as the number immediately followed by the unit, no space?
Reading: 137.5°
